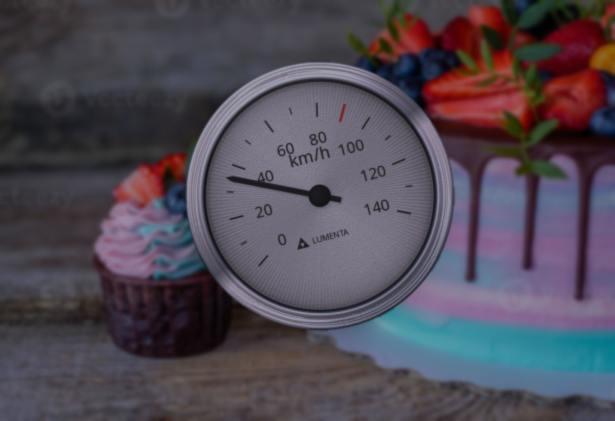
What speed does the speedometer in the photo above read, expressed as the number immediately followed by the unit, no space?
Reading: 35km/h
